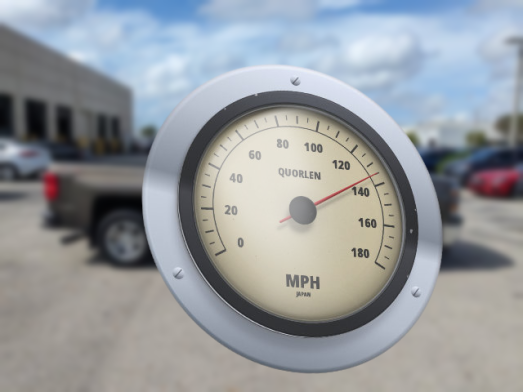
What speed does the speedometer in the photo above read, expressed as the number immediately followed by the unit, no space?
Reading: 135mph
